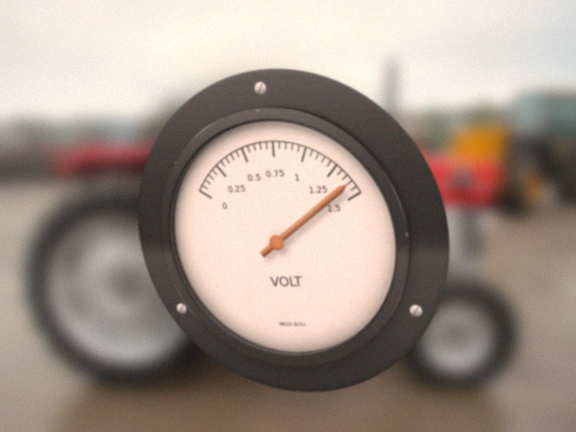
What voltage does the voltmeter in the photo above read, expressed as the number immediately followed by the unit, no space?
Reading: 1.4V
